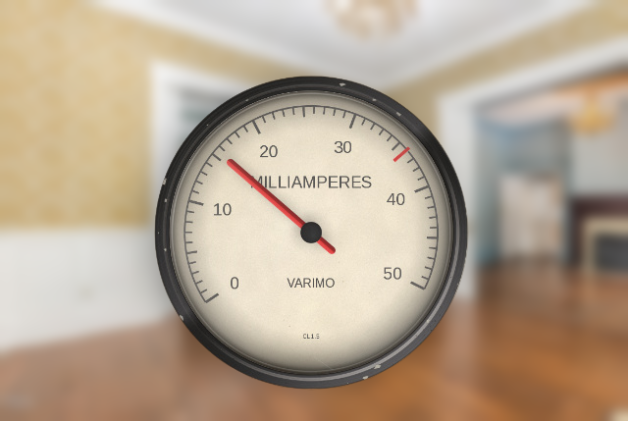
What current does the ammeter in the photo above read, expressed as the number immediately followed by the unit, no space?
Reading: 15.5mA
